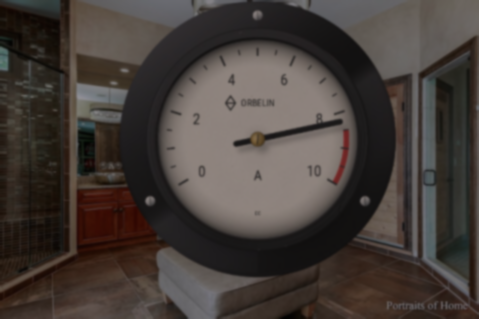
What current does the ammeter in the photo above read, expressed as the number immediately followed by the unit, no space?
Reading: 8.25A
